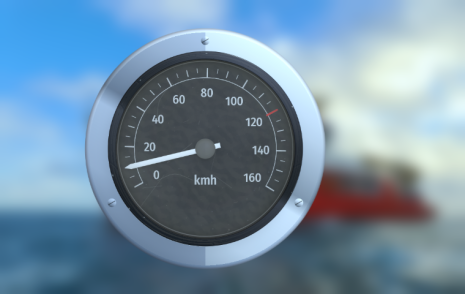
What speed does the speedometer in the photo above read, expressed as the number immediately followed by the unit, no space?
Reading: 10km/h
